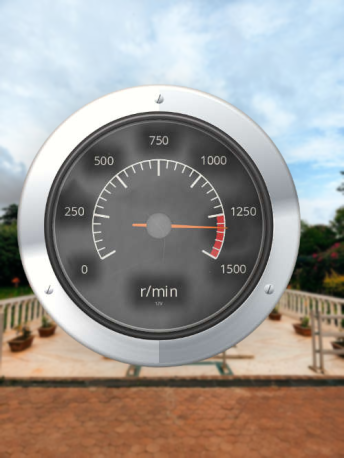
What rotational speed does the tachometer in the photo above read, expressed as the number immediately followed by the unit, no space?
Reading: 1325rpm
